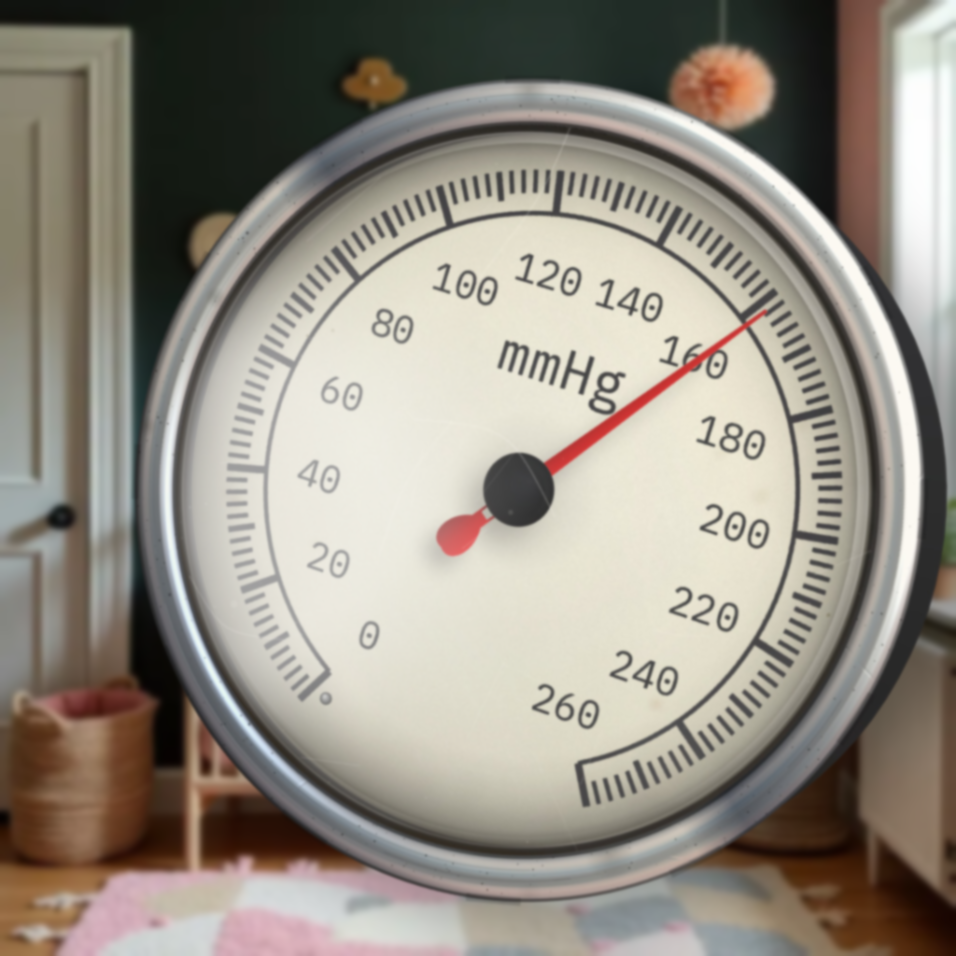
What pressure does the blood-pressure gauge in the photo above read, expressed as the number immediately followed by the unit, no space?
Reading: 162mmHg
